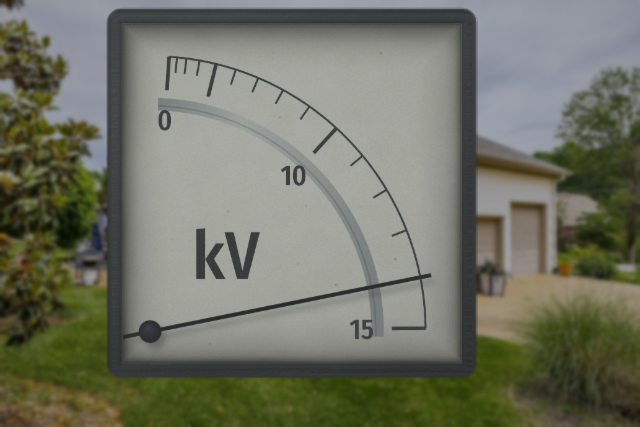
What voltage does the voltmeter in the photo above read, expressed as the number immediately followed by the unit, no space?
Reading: 14kV
